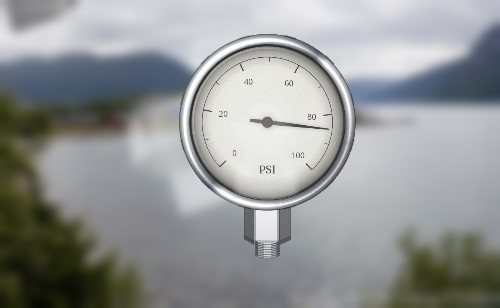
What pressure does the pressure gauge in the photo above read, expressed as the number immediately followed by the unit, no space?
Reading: 85psi
